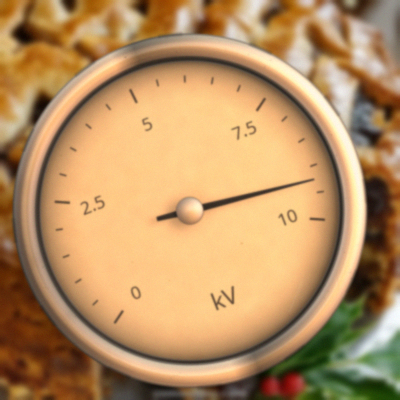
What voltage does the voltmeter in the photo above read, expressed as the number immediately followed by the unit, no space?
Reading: 9.25kV
